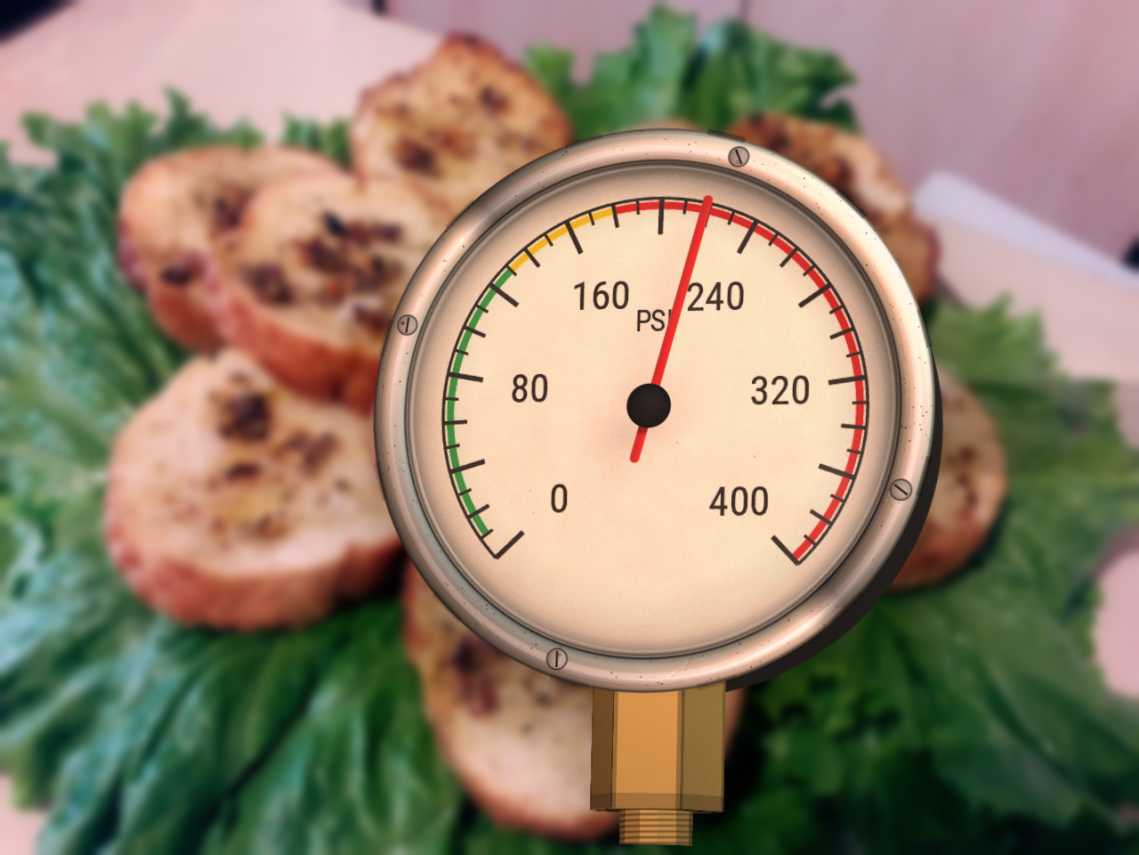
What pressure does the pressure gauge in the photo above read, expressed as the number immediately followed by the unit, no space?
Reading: 220psi
